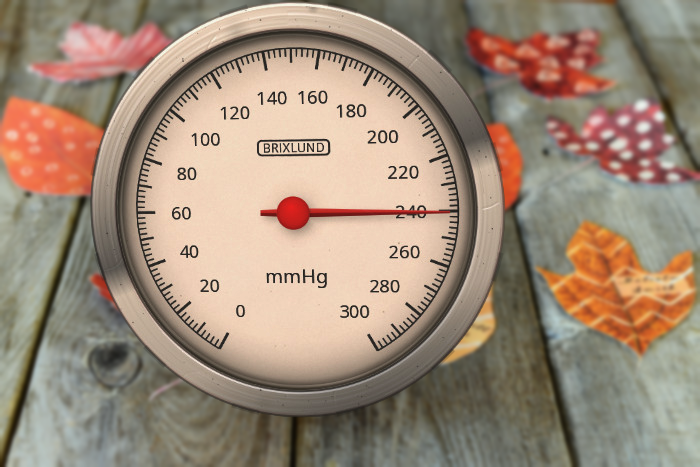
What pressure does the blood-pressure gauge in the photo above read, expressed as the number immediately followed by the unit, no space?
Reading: 240mmHg
